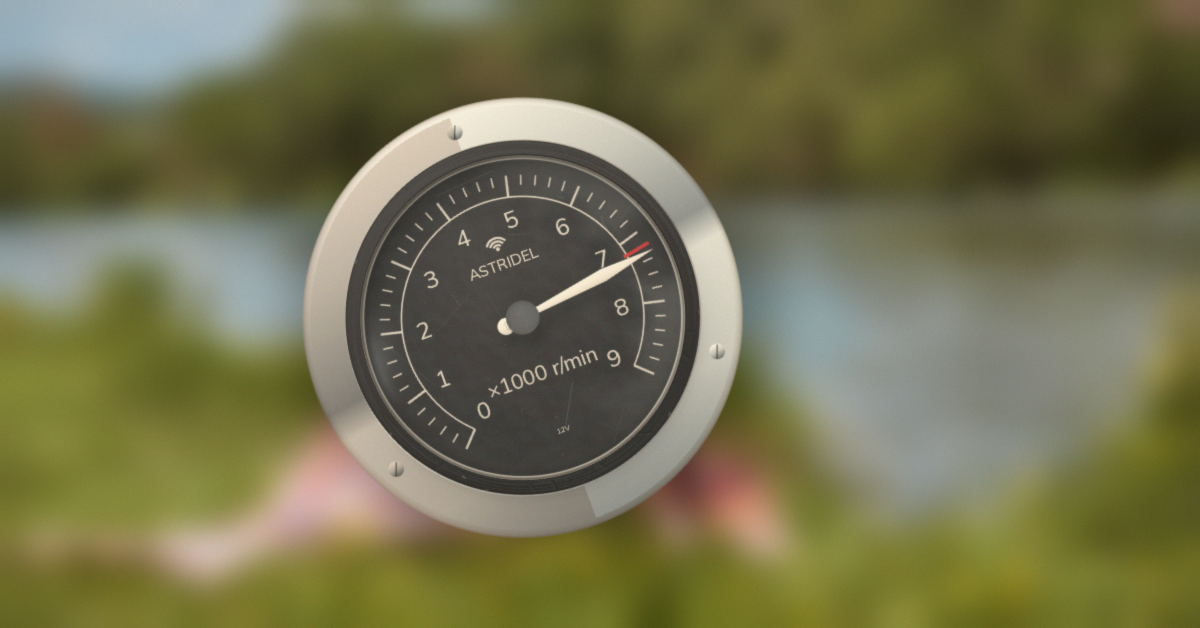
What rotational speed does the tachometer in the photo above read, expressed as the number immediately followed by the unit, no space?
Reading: 7300rpm
